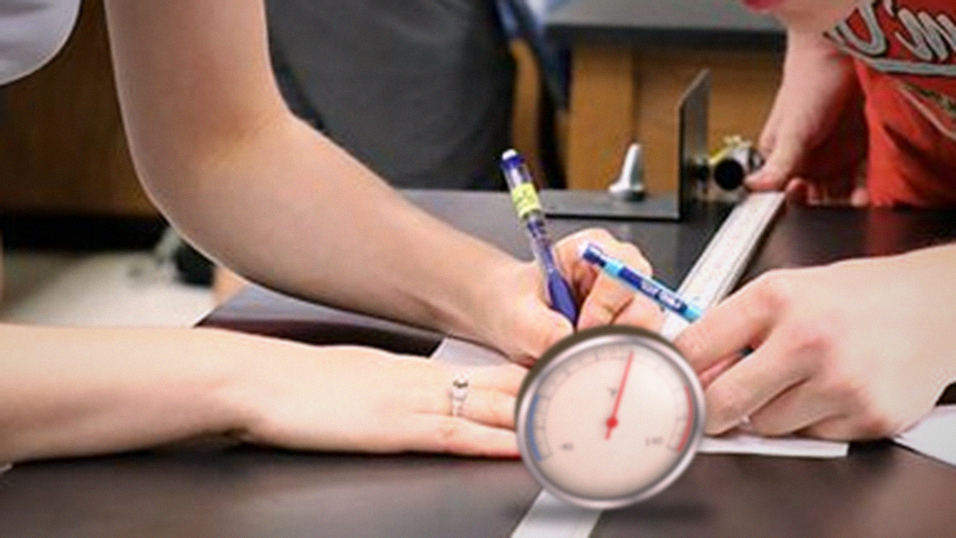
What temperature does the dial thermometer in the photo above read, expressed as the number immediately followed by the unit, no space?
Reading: 60°F
